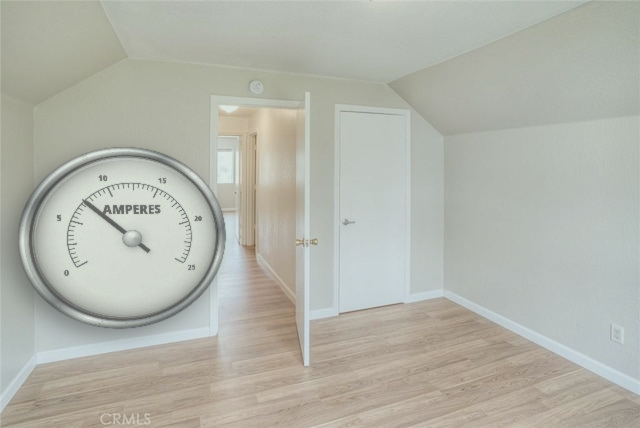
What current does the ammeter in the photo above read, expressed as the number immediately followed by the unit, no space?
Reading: 7.5A
